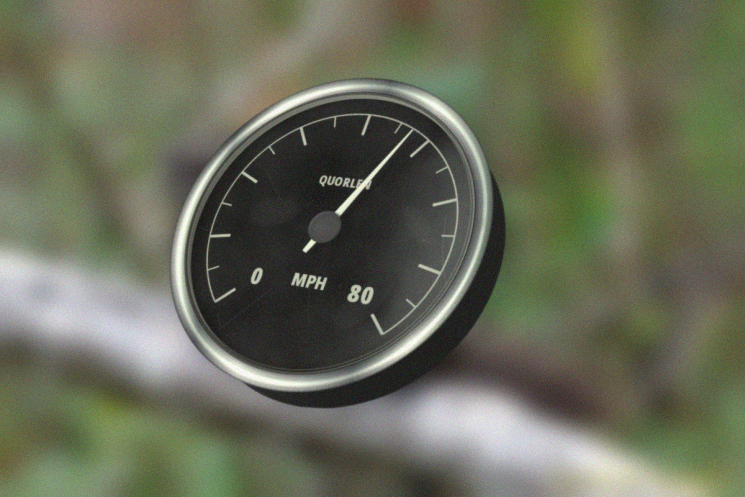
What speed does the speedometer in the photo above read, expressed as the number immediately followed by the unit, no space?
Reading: 47.5mph
